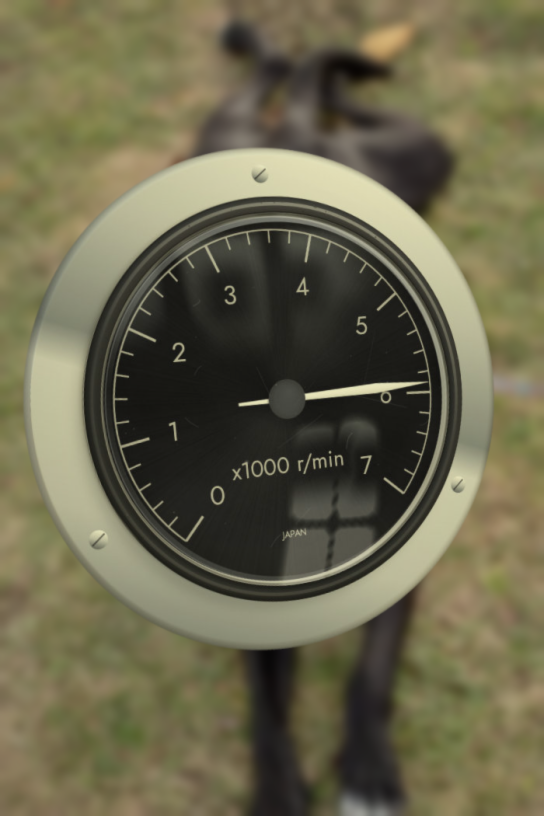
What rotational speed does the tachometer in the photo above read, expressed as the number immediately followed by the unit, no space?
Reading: 5900rpm
